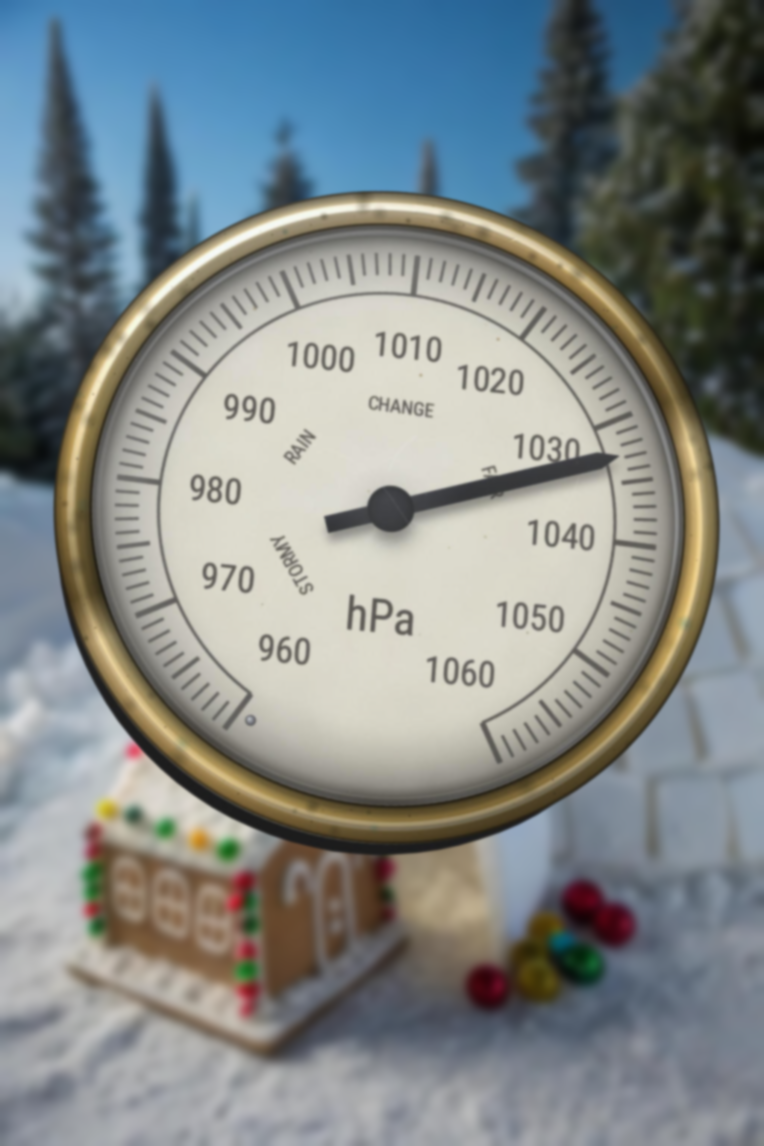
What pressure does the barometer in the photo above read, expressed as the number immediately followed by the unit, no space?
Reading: 1033hPa
